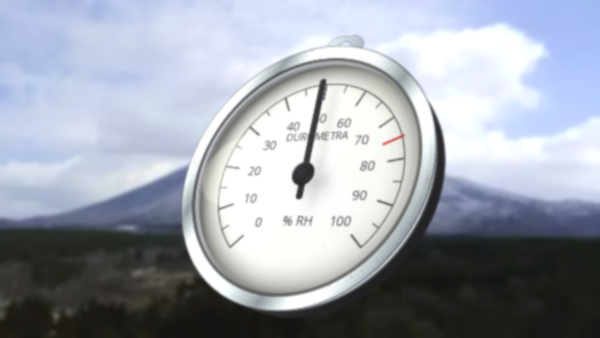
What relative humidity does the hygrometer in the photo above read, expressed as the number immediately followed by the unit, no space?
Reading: 50%
